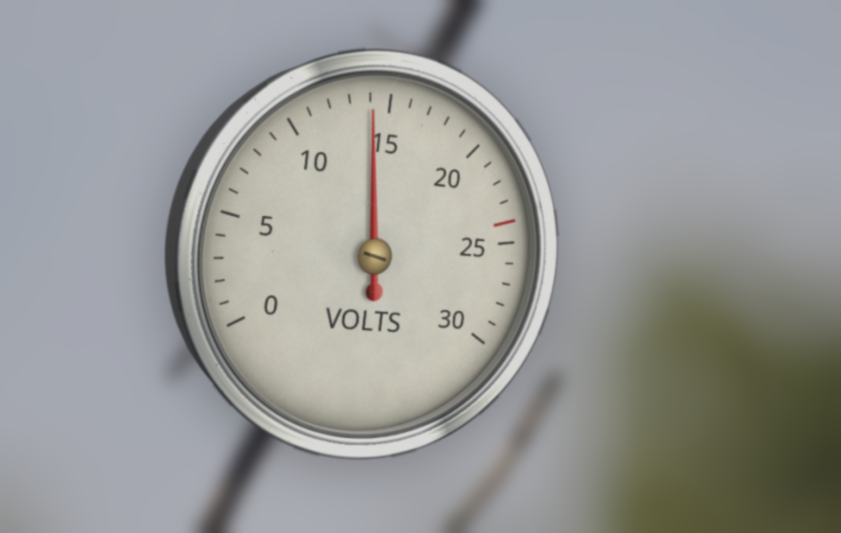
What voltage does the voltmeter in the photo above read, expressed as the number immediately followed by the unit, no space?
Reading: 14V
